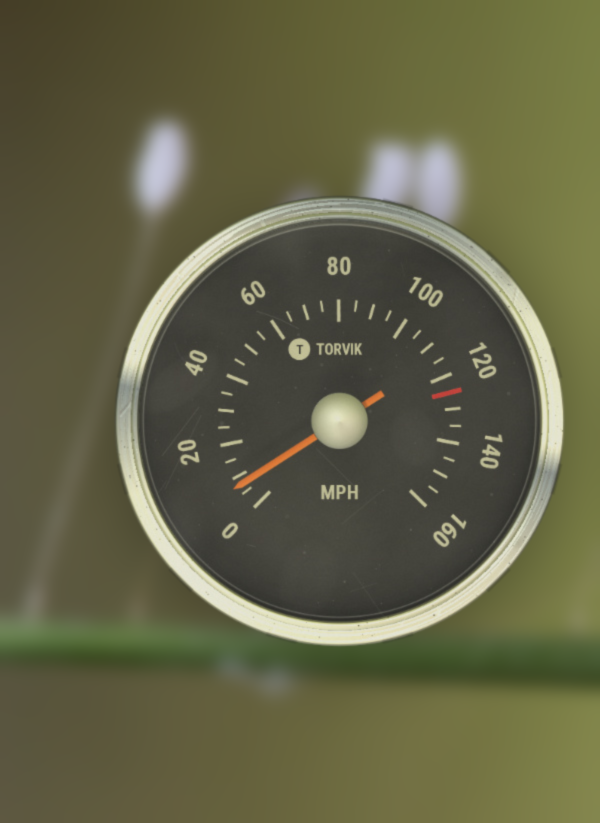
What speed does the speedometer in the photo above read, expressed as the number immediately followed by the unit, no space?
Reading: 7.5mph
